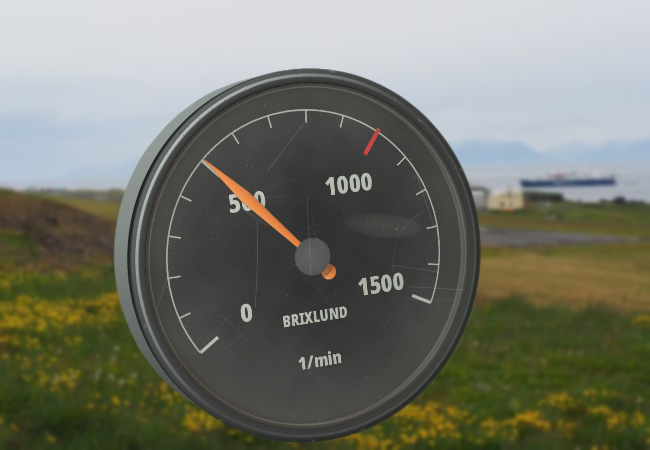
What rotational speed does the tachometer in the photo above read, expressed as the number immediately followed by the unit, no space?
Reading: 500rpm
